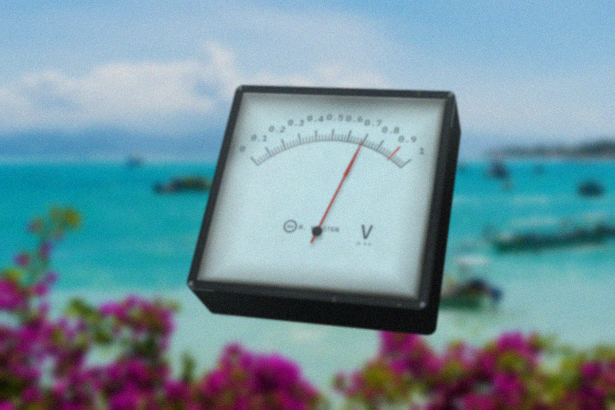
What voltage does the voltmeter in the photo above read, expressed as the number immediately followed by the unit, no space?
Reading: 0.7V
